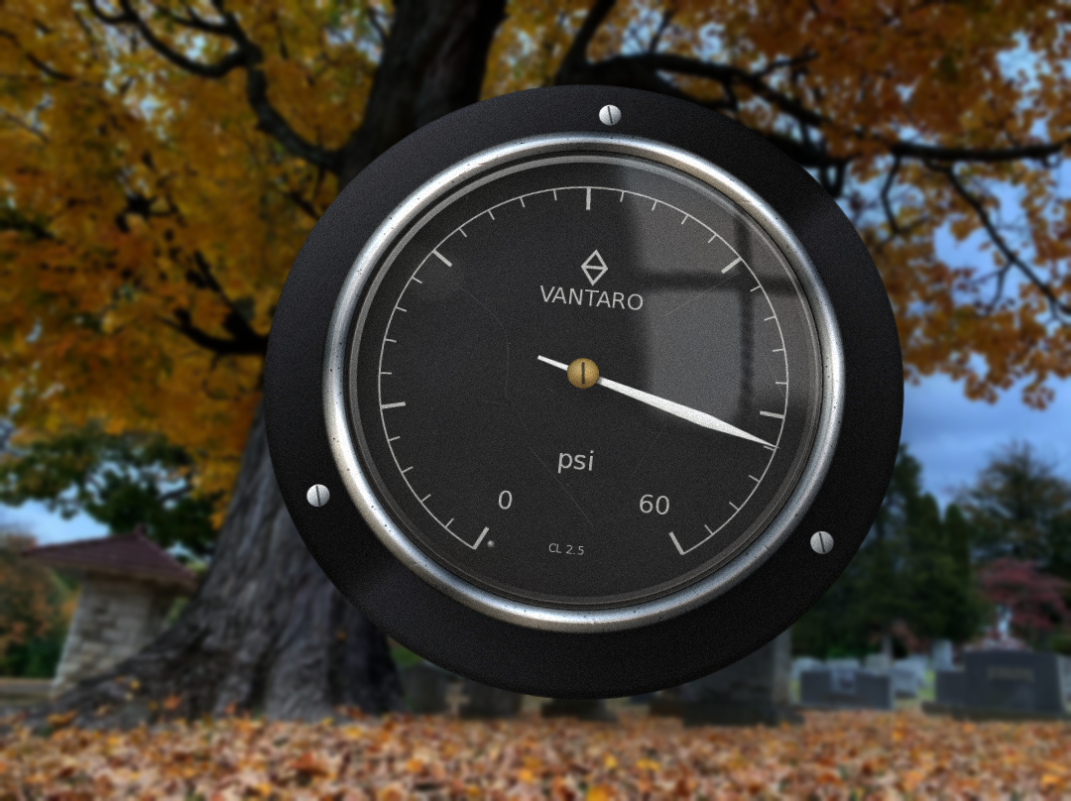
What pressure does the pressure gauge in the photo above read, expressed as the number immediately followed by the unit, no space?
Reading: 52psi
